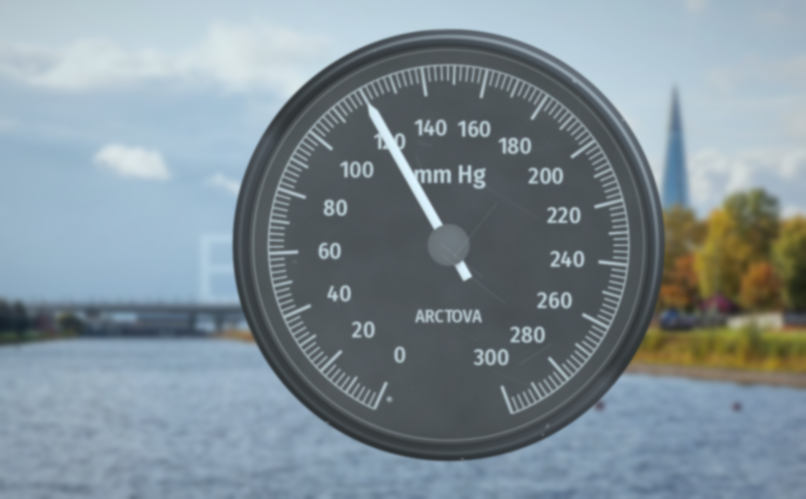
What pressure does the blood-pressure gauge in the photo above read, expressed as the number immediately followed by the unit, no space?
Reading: 120mmHg
